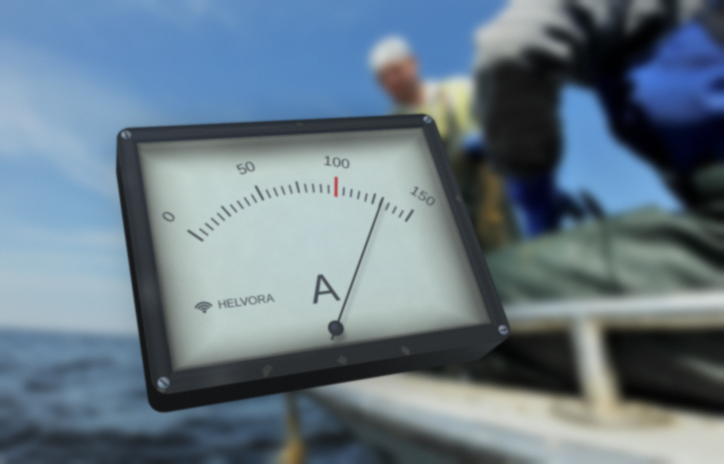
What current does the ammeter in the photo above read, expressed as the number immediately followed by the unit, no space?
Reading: 130A
